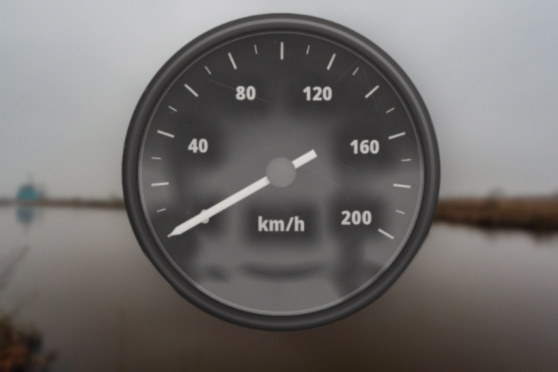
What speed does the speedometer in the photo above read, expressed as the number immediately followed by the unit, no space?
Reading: 0km/h
